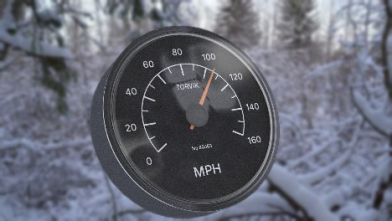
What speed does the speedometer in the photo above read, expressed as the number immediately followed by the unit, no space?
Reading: 105mph
